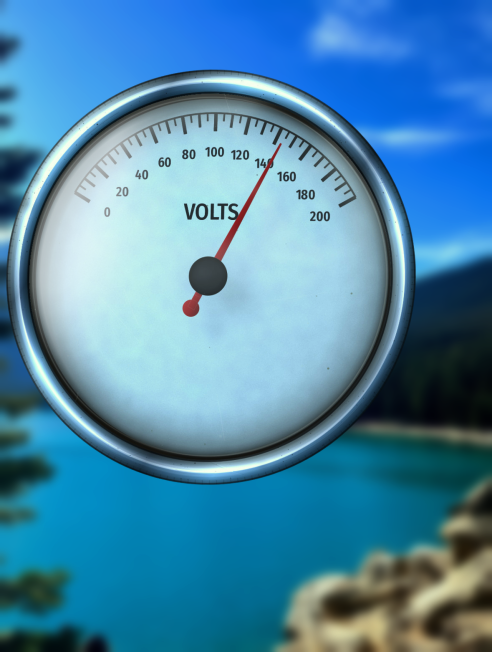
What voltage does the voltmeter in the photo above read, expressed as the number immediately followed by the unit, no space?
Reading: 145V
